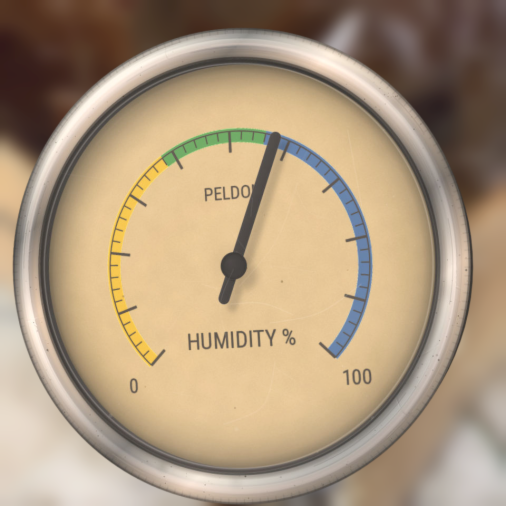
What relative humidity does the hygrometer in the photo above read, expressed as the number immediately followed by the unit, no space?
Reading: 58%
